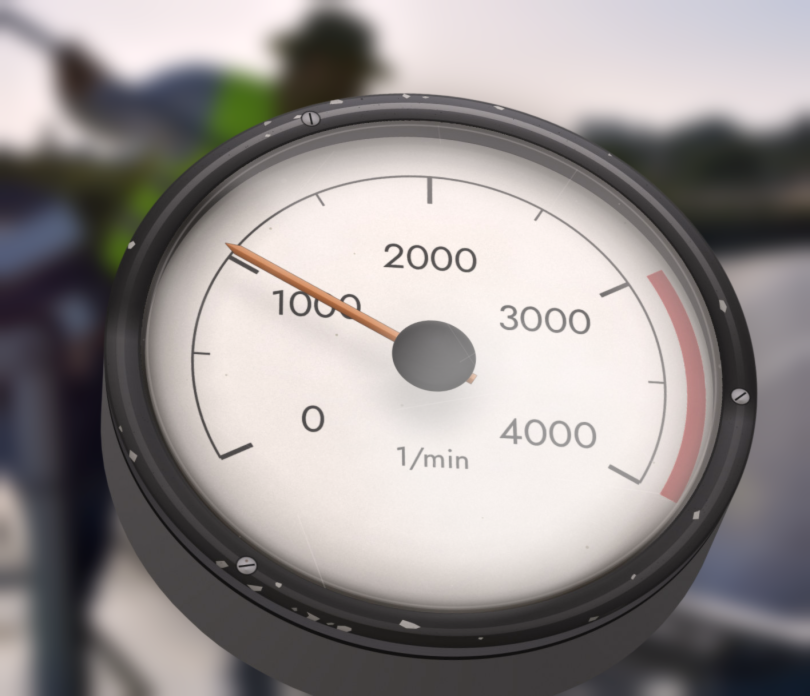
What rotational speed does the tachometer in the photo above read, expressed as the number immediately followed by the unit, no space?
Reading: 1000rpm
